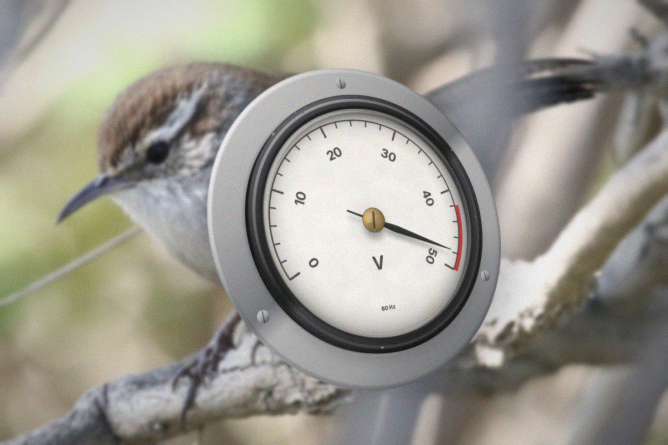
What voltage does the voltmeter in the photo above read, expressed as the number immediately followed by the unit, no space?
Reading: 48V
